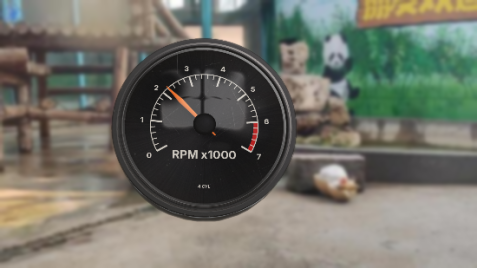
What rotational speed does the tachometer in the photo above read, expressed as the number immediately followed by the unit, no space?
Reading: 2200rpm
